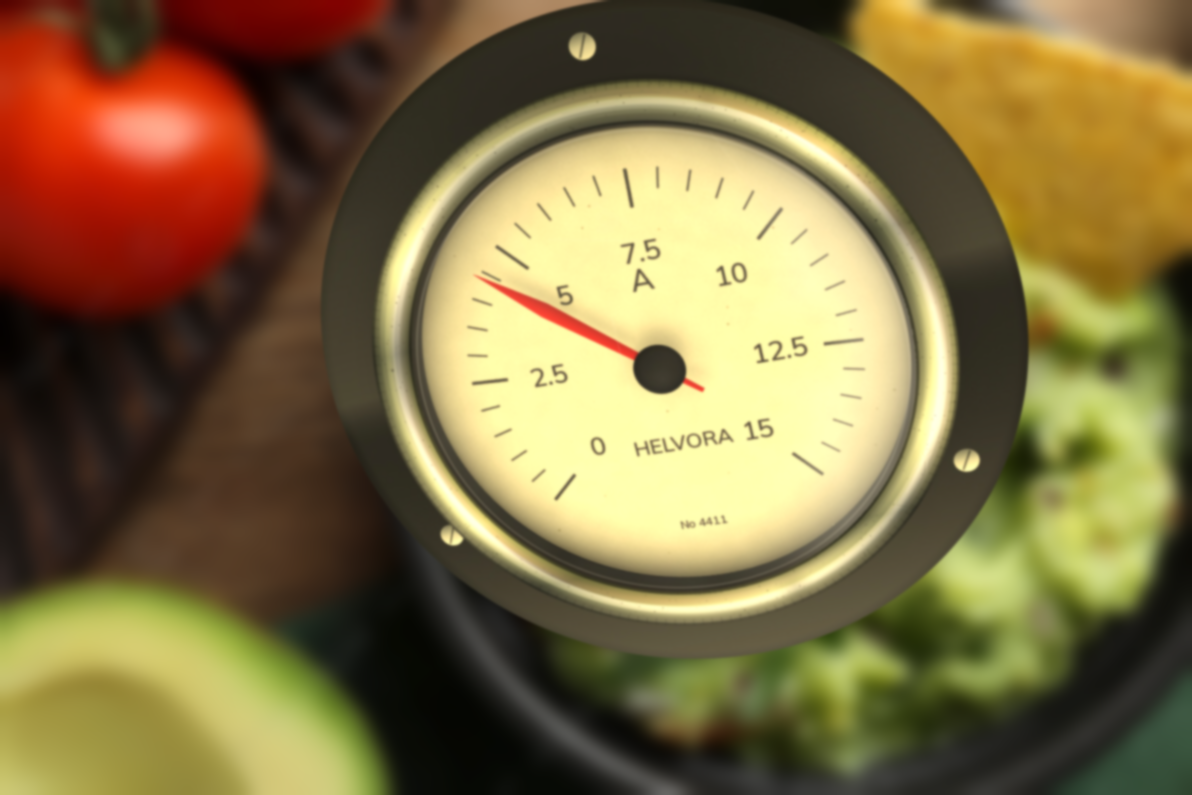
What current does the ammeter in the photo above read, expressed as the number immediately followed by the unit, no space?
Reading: 4.5A
